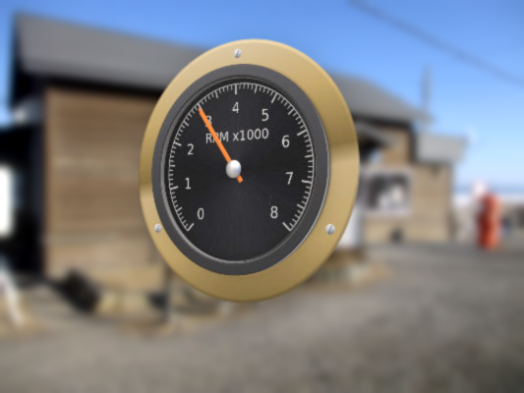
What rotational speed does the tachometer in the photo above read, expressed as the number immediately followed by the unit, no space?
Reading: 3000rpm
